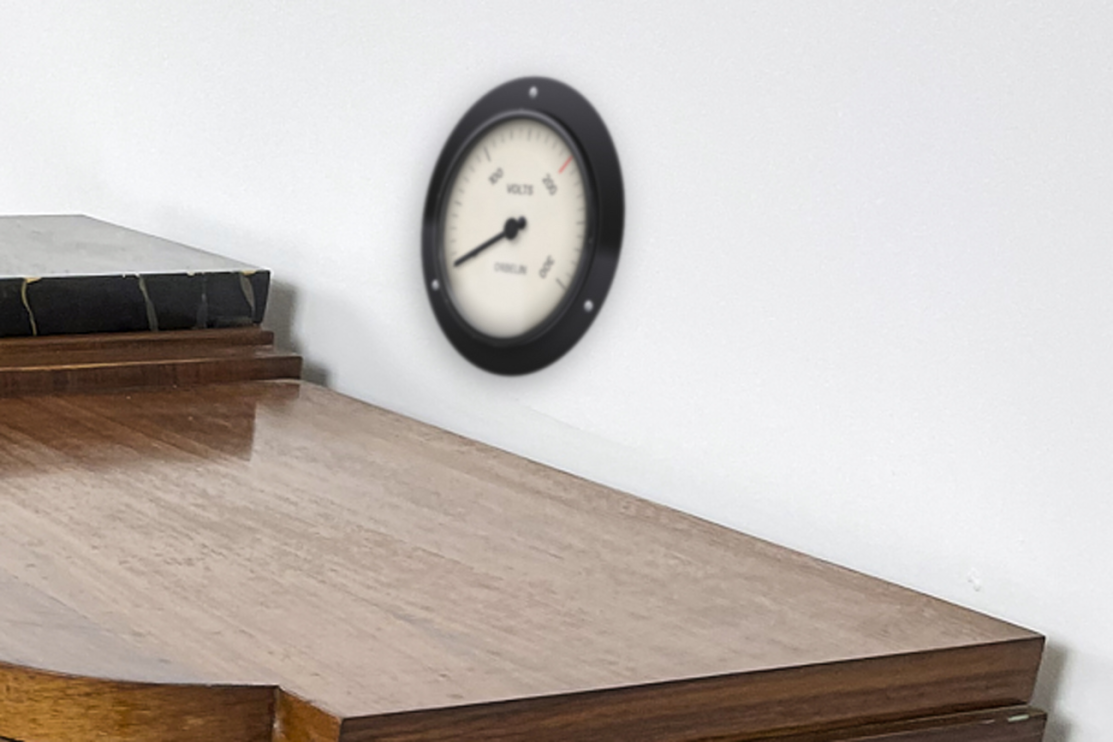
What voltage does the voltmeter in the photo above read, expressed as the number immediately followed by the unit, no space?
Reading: 0V
